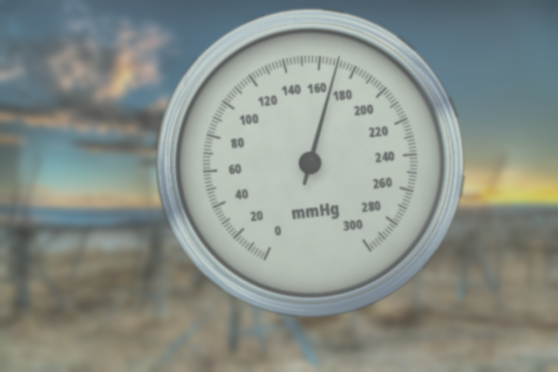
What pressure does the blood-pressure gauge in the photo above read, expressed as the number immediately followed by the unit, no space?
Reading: 170mmHg
